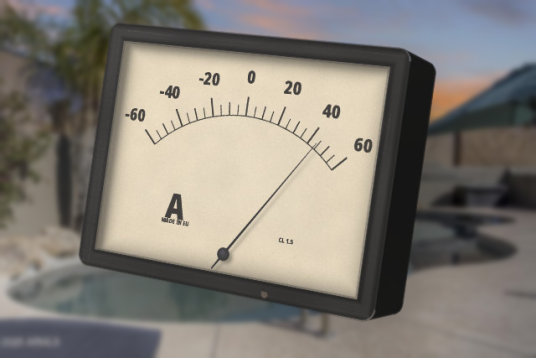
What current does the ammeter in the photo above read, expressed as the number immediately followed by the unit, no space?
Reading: 45A
